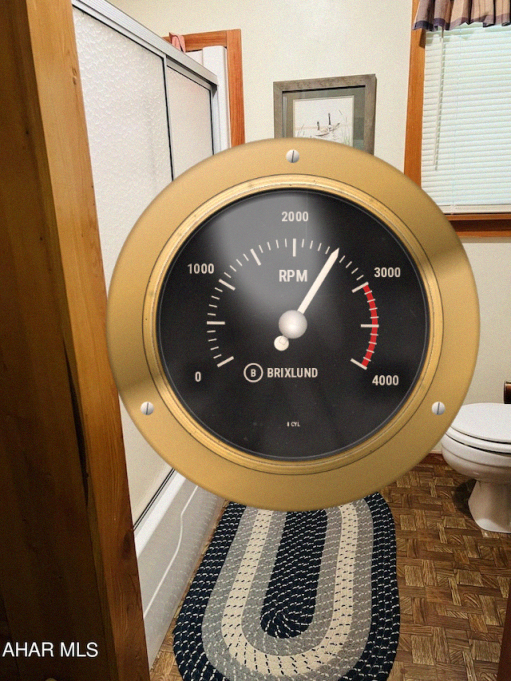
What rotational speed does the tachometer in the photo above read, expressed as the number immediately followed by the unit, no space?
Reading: 2500rpm
